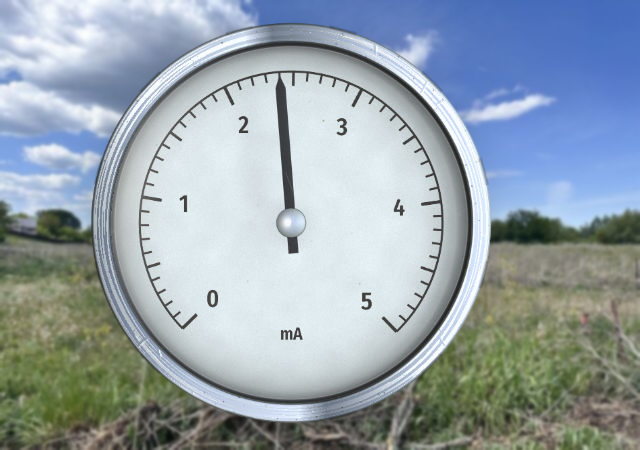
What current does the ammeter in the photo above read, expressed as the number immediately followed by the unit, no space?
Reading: 2.4mA
